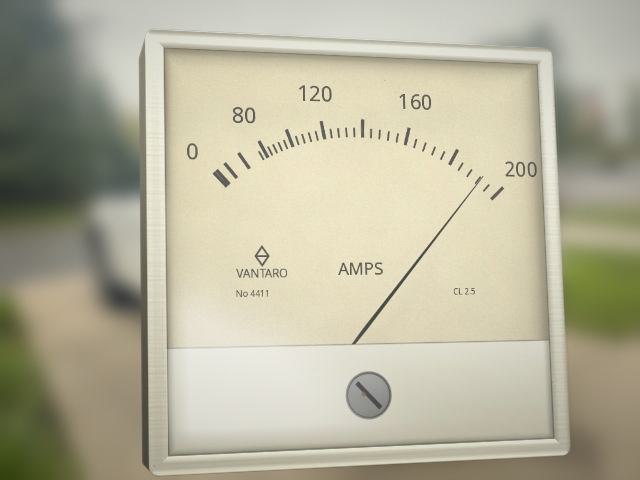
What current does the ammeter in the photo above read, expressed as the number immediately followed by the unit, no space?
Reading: 192A
